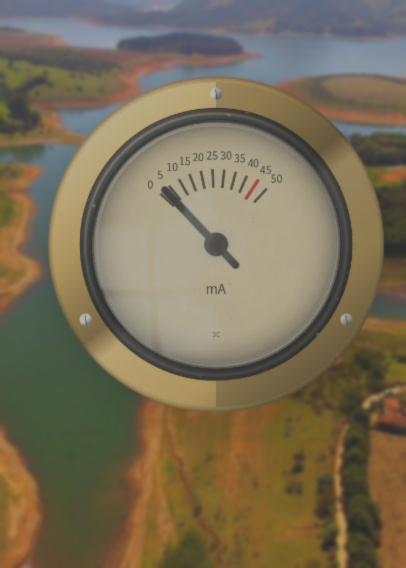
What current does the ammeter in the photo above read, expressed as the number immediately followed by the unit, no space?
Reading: 2.5mA
